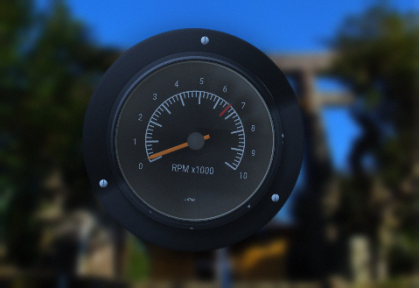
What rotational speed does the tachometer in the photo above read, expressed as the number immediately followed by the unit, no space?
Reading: 200rpm
